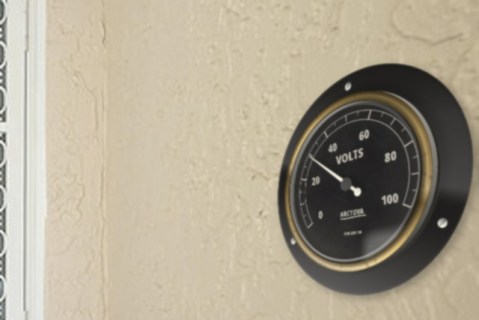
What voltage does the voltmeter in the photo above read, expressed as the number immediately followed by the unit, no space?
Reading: 30V
